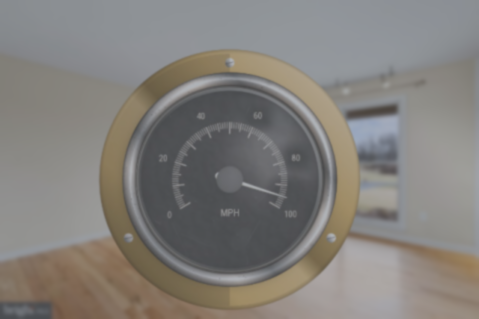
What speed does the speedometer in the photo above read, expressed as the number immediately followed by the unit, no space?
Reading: 95mph
